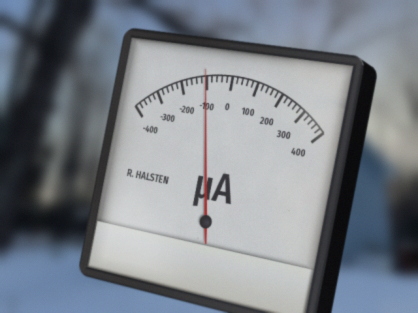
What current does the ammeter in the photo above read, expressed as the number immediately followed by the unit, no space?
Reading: -100µA
